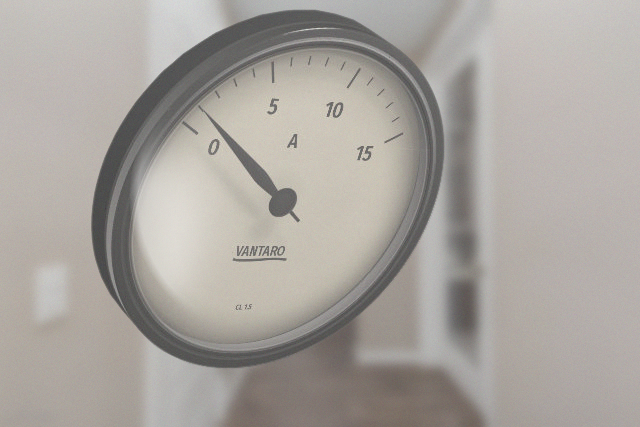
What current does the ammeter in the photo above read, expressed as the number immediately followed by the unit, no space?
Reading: 1A
